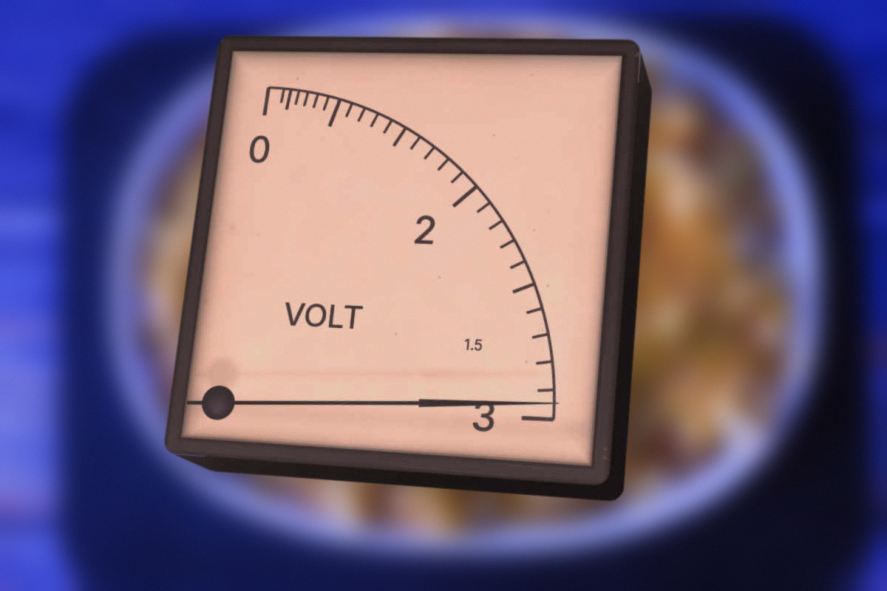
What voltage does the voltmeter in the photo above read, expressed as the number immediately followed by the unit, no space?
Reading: 2.95V
